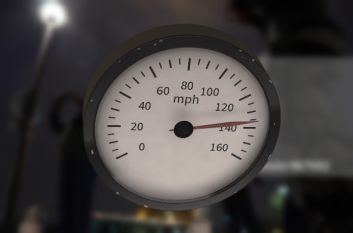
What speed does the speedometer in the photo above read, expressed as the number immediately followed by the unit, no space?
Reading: 135mph
